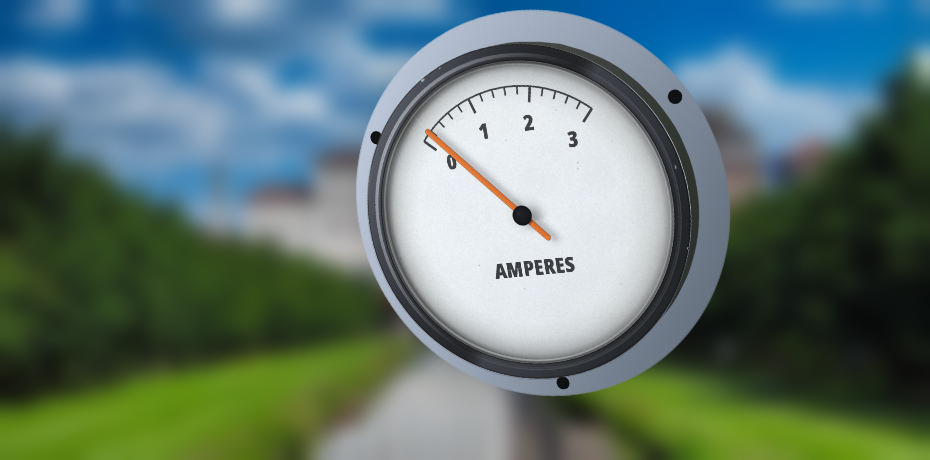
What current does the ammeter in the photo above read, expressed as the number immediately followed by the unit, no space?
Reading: 0.2A
